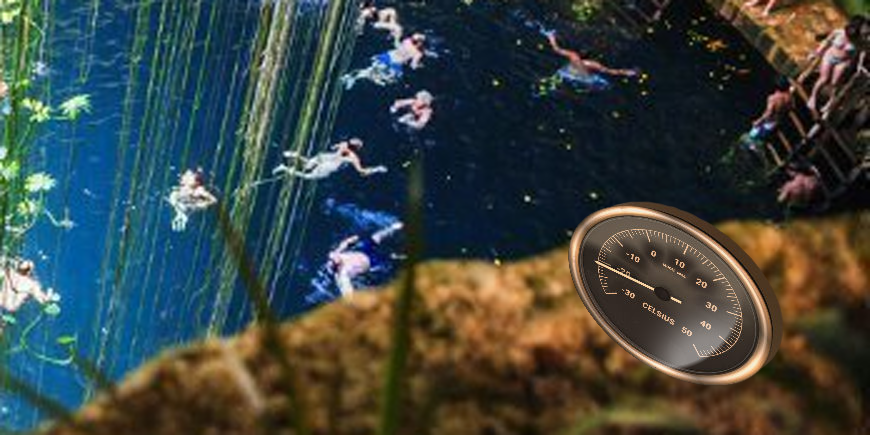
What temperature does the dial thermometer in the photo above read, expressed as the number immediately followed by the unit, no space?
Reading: -20°C
